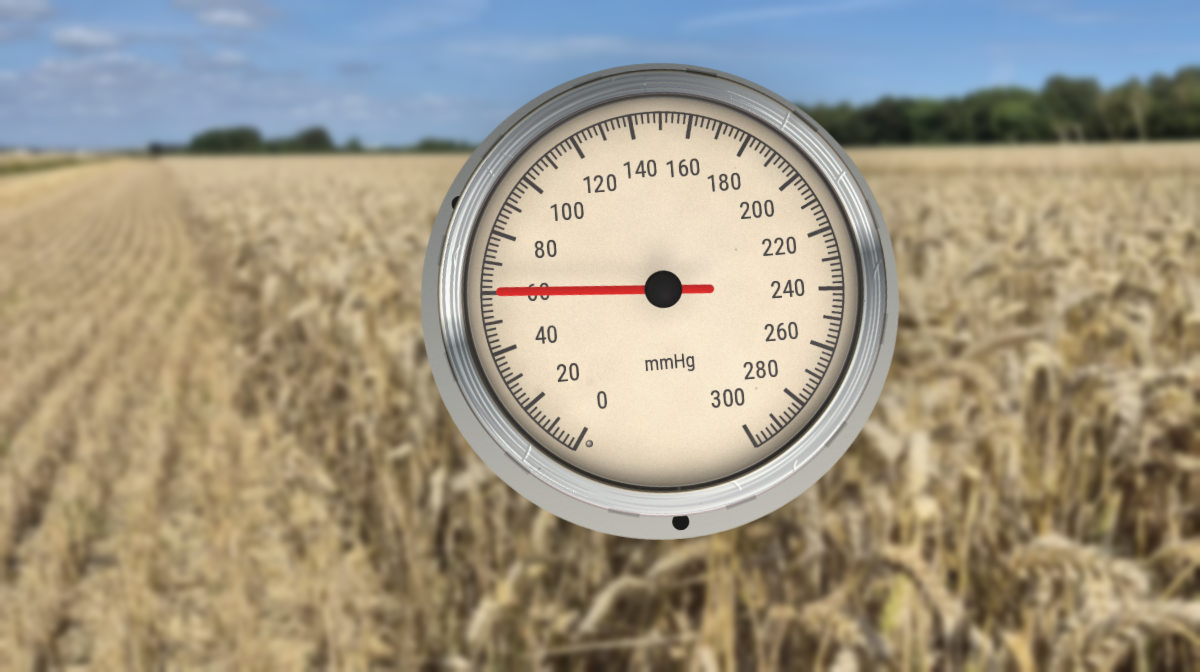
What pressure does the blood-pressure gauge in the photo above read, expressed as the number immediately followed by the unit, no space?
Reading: 60mmHg
